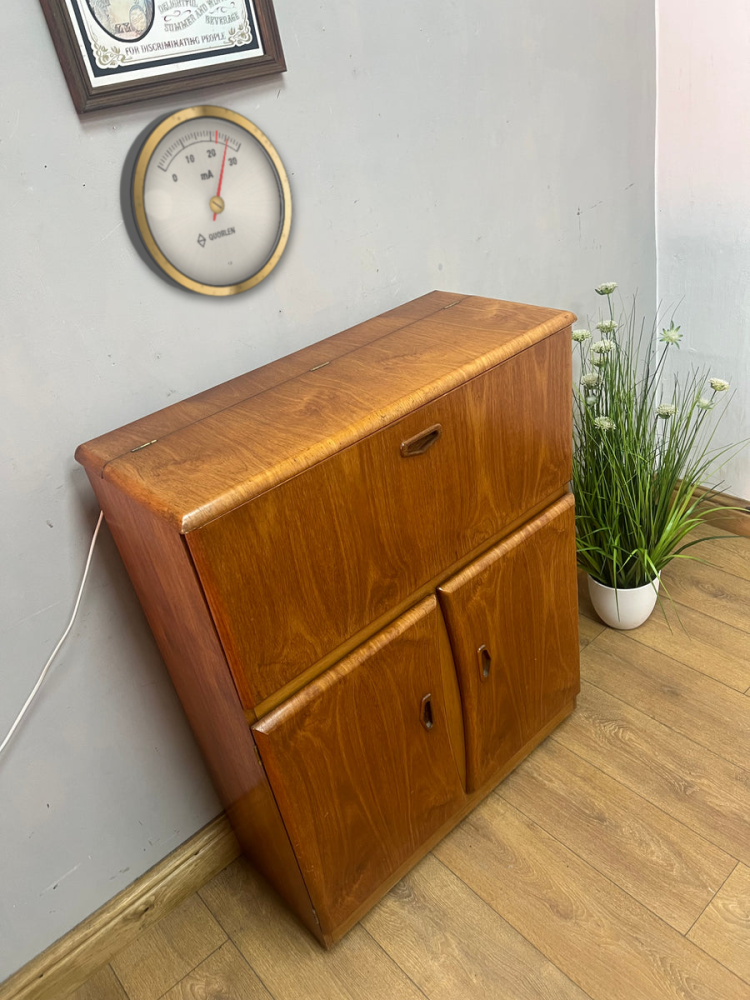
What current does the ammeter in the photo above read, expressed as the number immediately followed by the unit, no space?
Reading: 25mA
